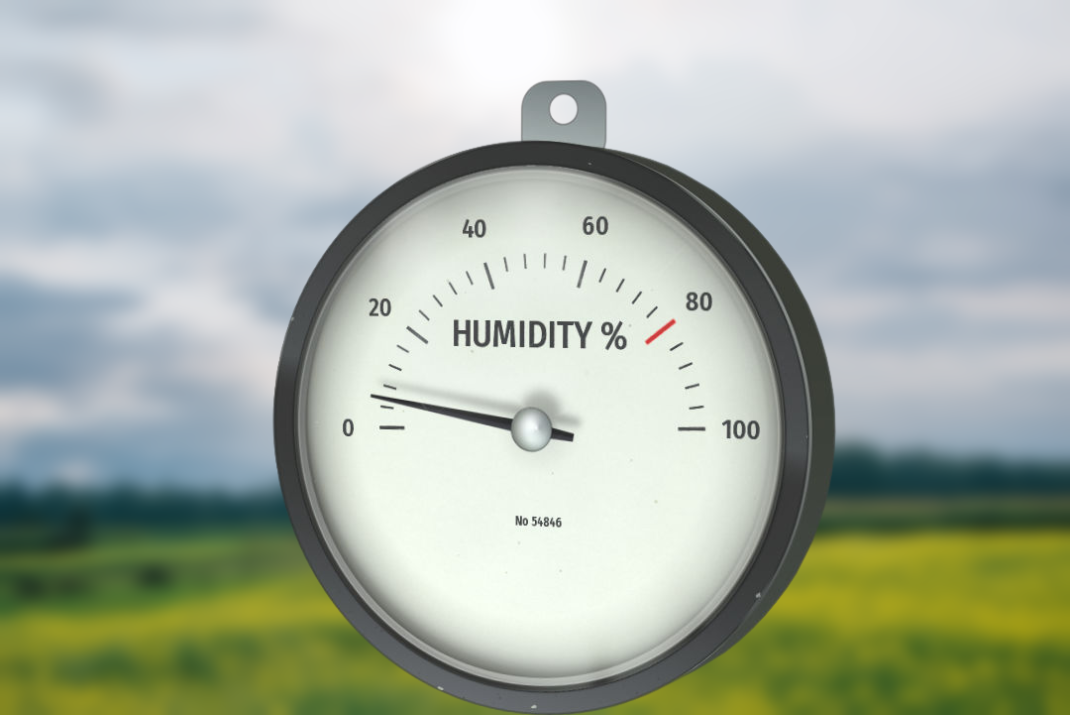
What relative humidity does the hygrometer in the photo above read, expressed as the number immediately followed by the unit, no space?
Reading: 6%
